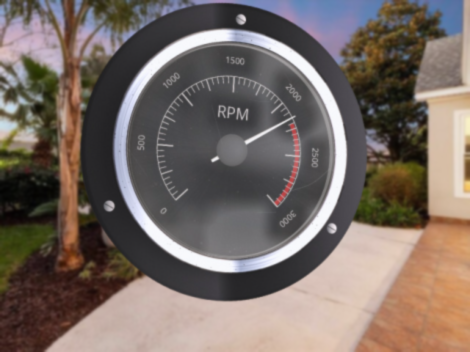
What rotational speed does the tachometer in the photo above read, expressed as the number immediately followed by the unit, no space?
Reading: 2150rpm
